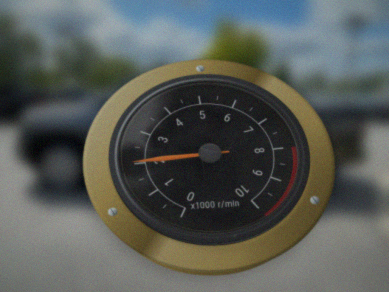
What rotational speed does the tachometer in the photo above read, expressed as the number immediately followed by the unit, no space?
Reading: 2000rpm
